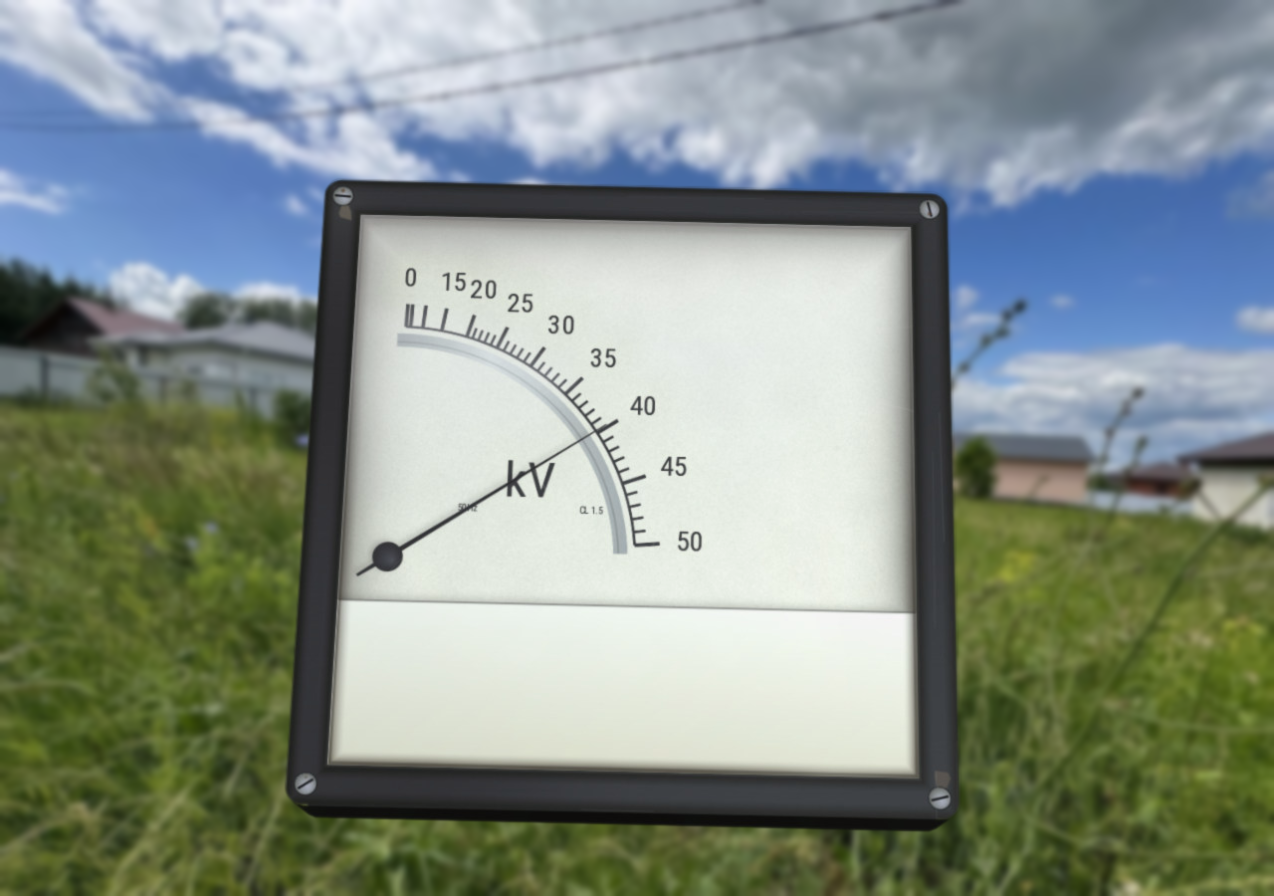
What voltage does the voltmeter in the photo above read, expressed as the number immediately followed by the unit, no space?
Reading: 40kV
